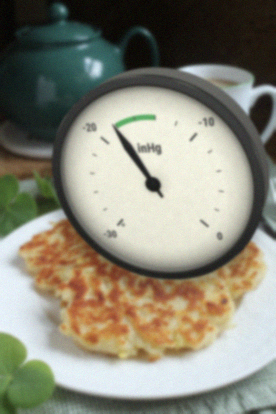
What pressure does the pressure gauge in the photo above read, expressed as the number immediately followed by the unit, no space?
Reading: -18inHg
